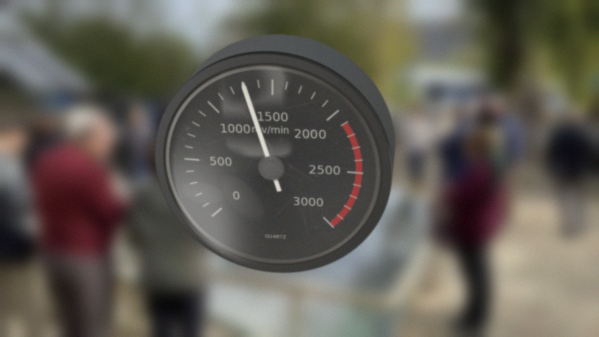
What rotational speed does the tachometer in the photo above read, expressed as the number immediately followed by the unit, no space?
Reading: 1300rpm
